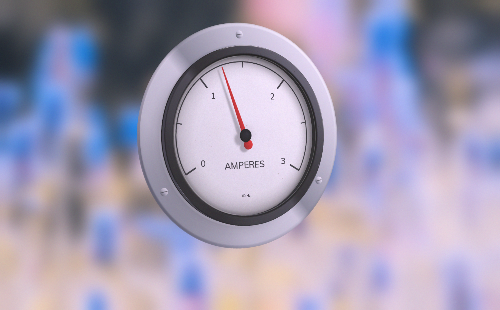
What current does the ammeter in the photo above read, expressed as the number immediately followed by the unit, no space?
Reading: 1.25A
